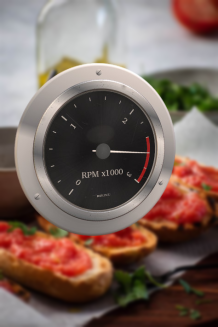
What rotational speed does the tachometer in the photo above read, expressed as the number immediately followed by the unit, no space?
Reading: 2600rpm
